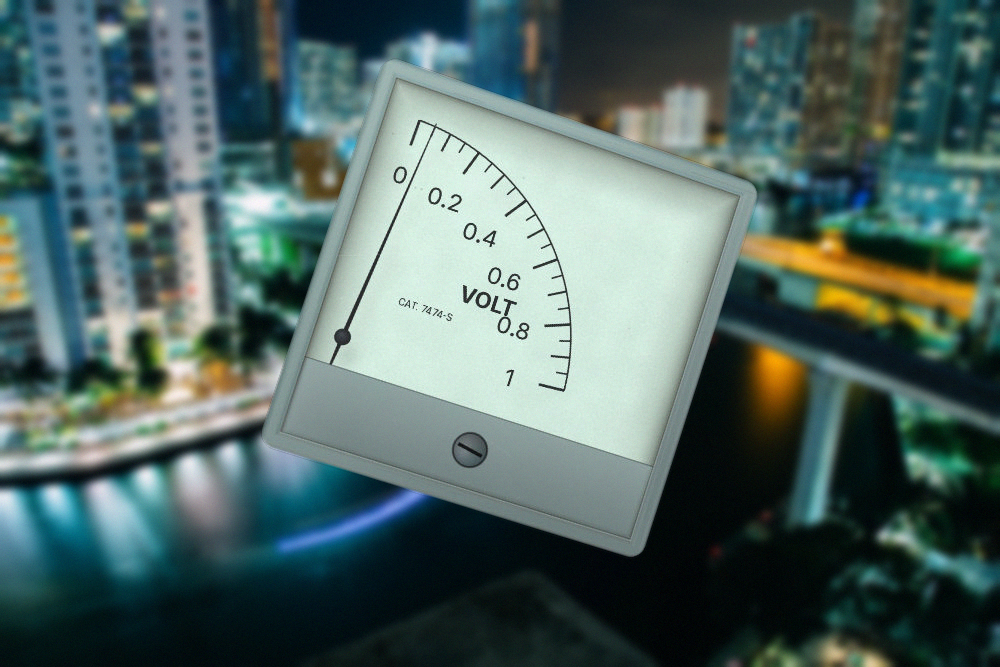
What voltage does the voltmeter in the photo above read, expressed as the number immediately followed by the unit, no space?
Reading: 0.05V
